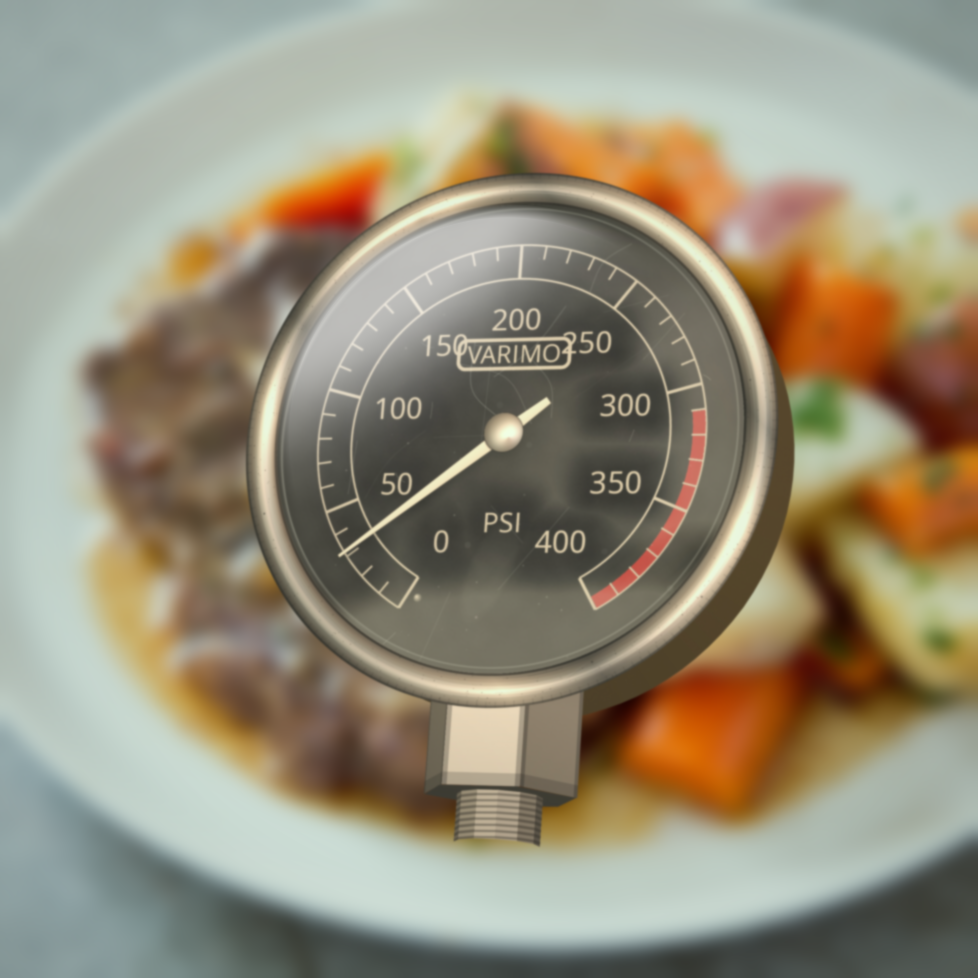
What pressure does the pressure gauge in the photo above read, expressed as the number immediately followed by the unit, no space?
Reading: 30psi
